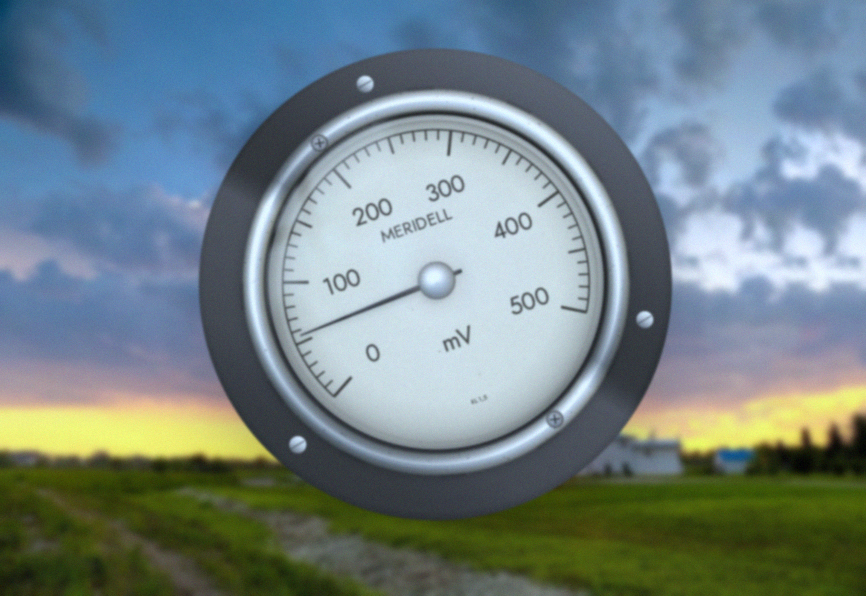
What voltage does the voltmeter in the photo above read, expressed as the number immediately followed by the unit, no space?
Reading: 55mV
